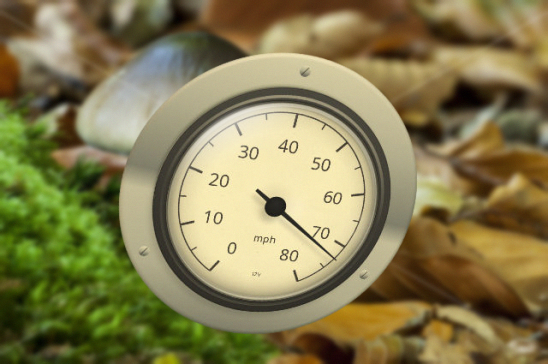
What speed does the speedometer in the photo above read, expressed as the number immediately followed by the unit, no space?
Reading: 72.5mph
